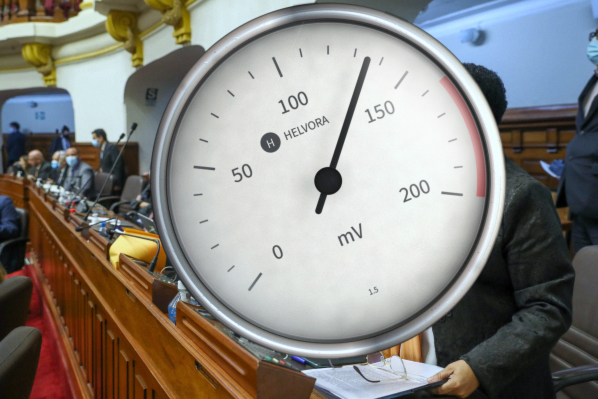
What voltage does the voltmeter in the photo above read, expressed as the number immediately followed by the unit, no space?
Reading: 135mV
